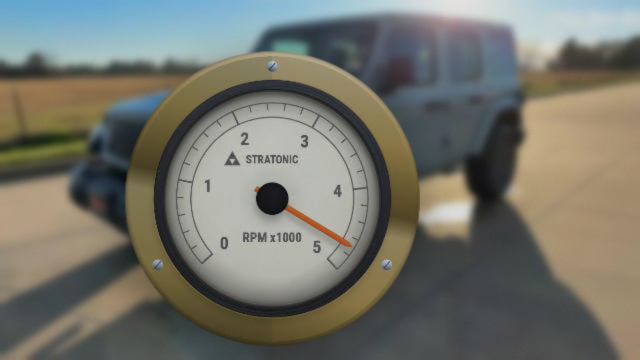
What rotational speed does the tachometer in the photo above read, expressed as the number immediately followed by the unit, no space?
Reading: 4700rpm
